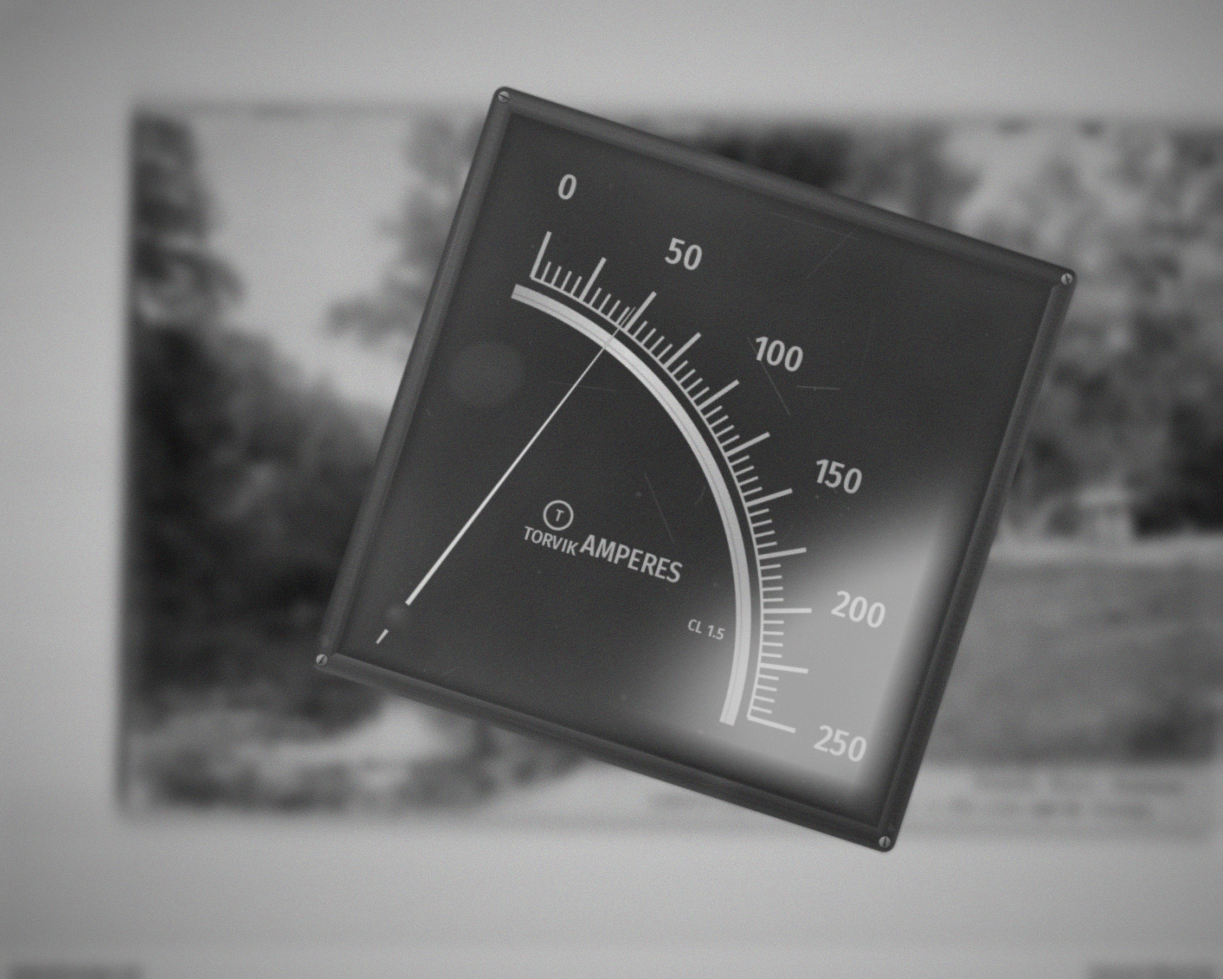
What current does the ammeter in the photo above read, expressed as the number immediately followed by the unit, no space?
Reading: 47.5A
